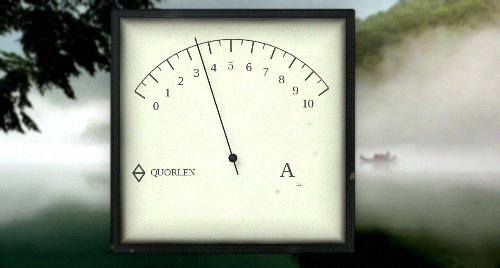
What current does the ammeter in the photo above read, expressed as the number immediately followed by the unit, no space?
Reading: 3.5A
